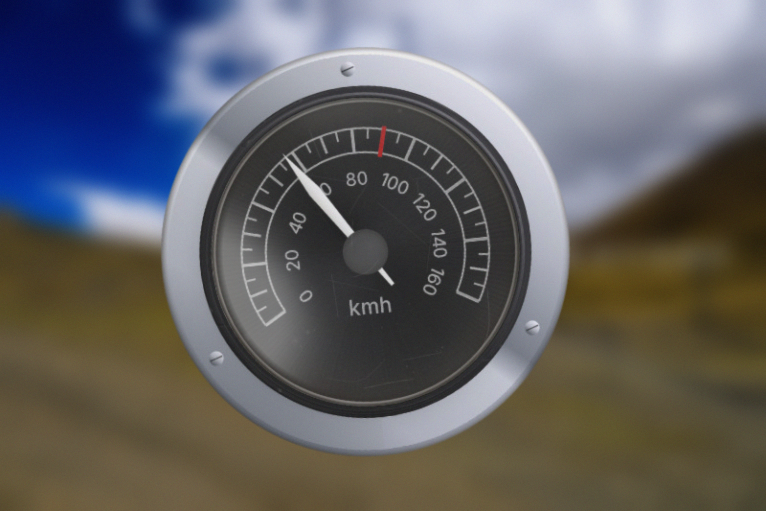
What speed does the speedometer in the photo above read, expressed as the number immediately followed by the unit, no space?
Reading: 57.5km/h
